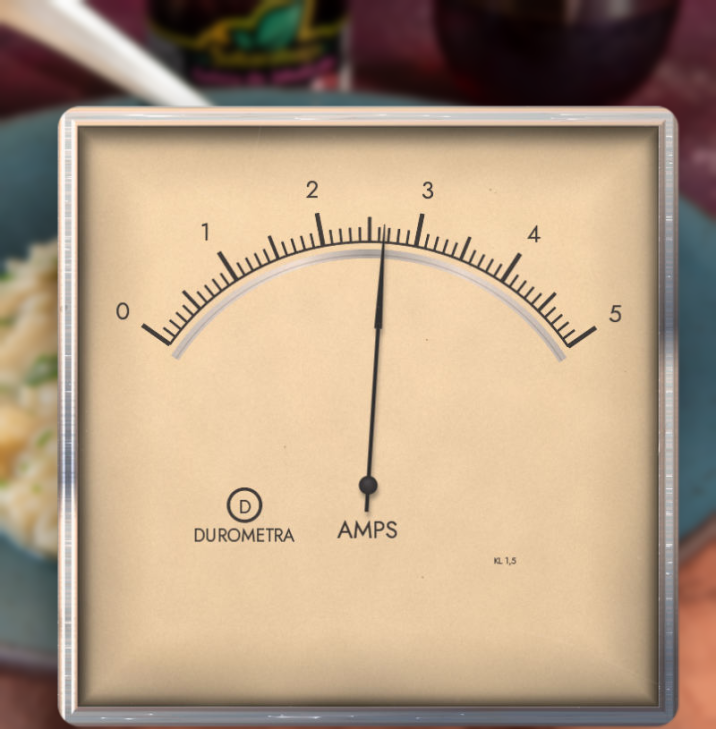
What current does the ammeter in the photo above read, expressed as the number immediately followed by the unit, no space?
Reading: 2.65A
